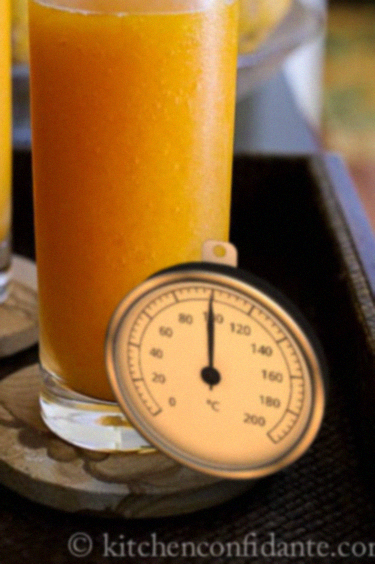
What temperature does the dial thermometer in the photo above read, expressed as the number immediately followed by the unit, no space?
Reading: 100°C
